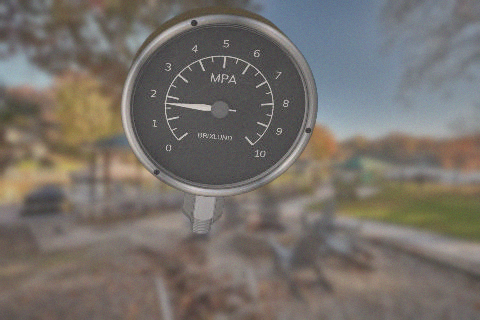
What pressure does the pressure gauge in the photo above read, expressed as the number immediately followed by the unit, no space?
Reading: 1.75MPa
